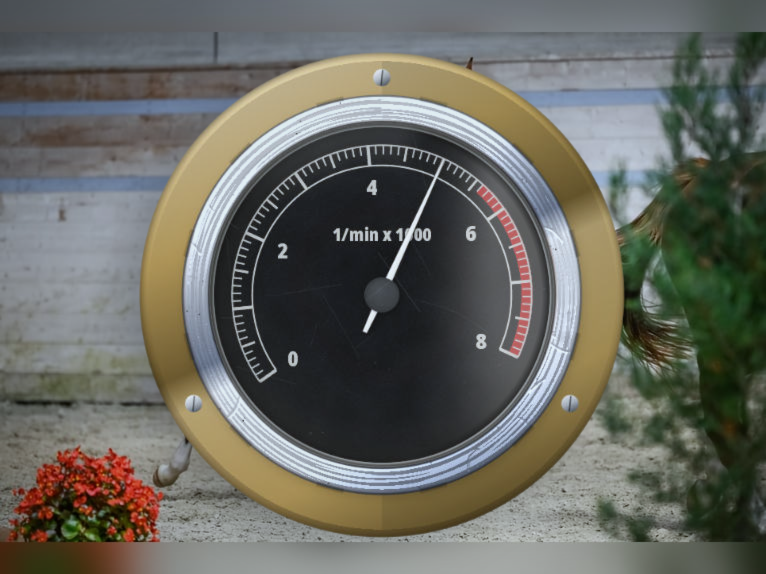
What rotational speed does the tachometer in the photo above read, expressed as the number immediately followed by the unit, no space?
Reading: 5000rpm
